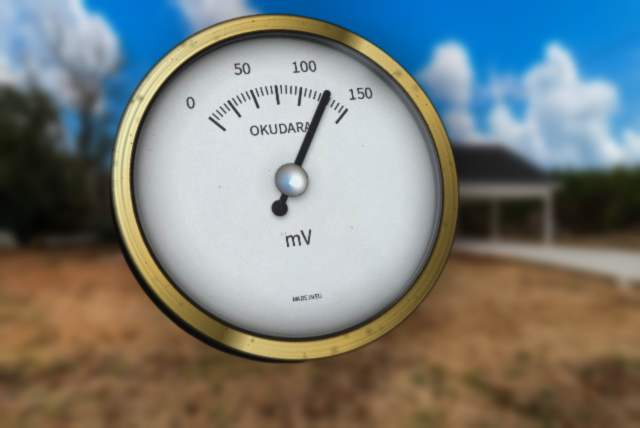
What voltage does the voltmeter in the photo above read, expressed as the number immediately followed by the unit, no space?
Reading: 125mV
